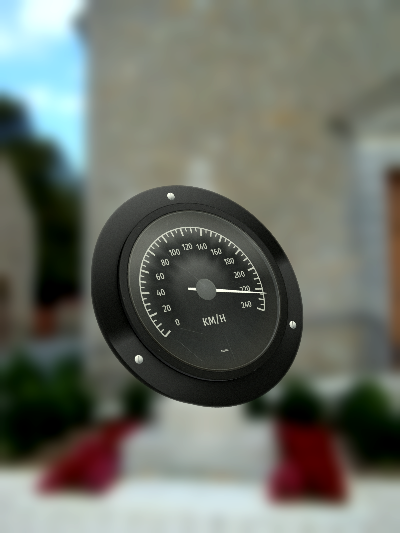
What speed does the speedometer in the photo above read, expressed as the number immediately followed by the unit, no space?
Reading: 225km/h
